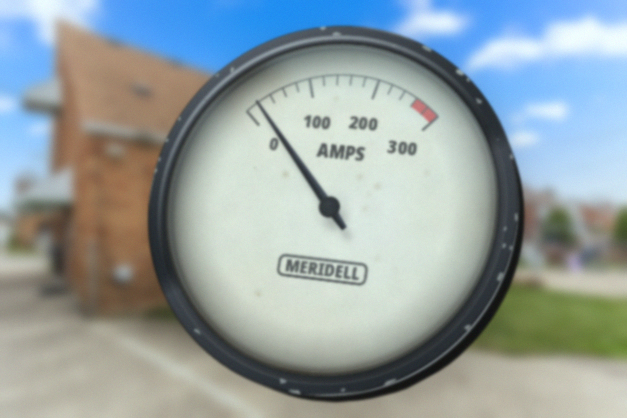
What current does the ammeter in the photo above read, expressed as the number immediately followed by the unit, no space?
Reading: 20A
